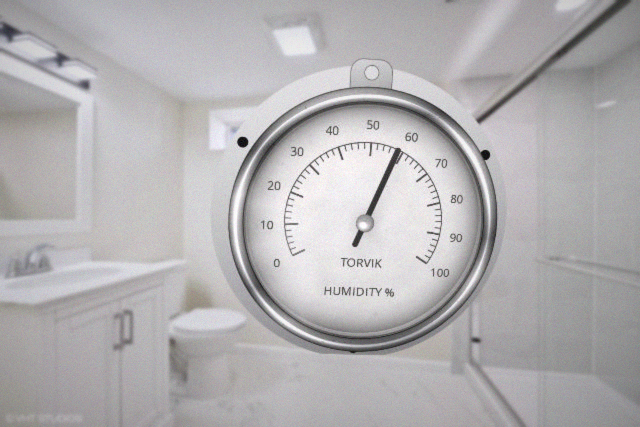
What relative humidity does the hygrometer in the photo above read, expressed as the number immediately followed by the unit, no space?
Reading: 58%
